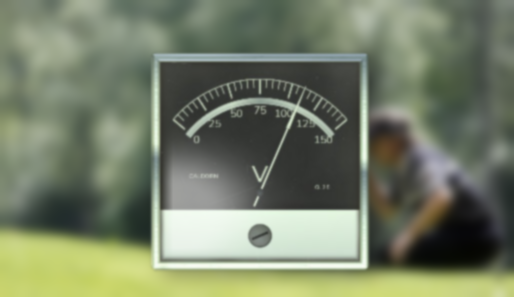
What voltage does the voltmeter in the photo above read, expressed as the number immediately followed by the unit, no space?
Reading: 110V
